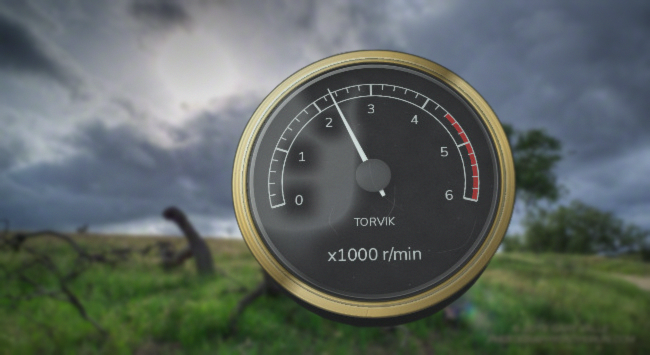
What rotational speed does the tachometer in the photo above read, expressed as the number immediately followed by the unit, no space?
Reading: 2300rpm
